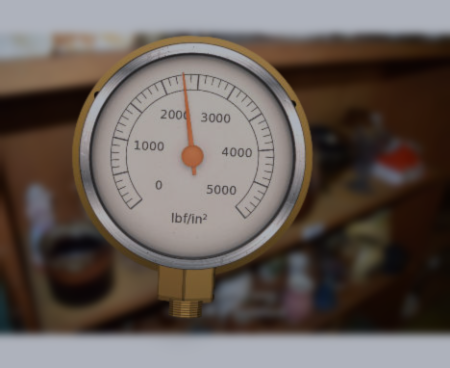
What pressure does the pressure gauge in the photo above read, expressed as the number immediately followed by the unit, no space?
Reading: 2300psi
